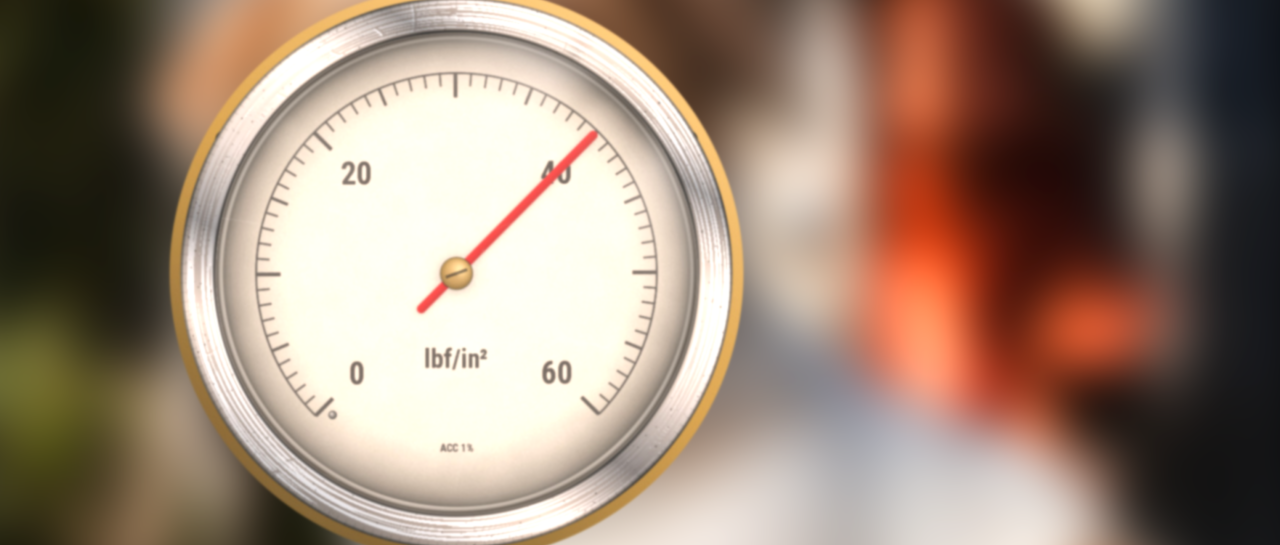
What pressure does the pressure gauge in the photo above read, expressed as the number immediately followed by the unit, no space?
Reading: 40psi
